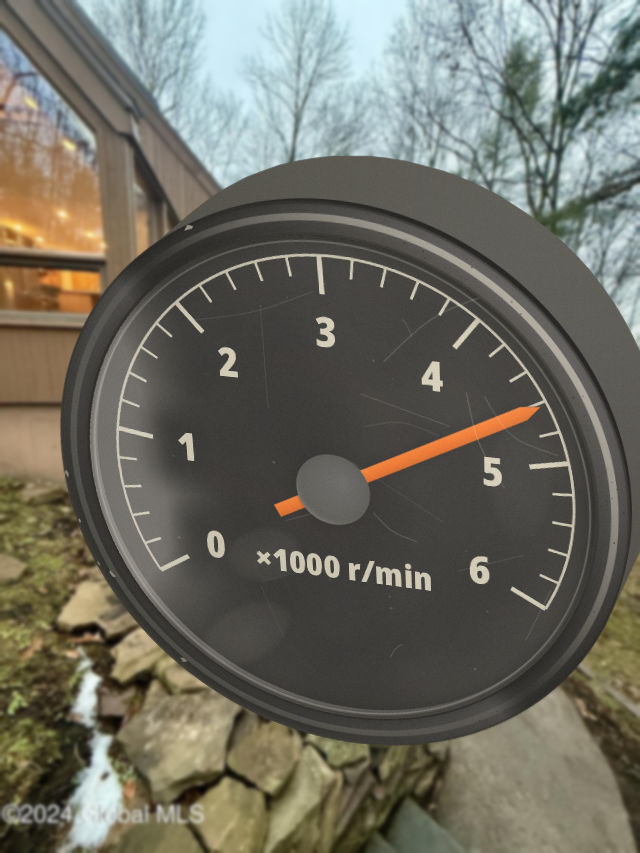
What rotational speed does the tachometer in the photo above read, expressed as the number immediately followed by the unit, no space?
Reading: 4600rpm
